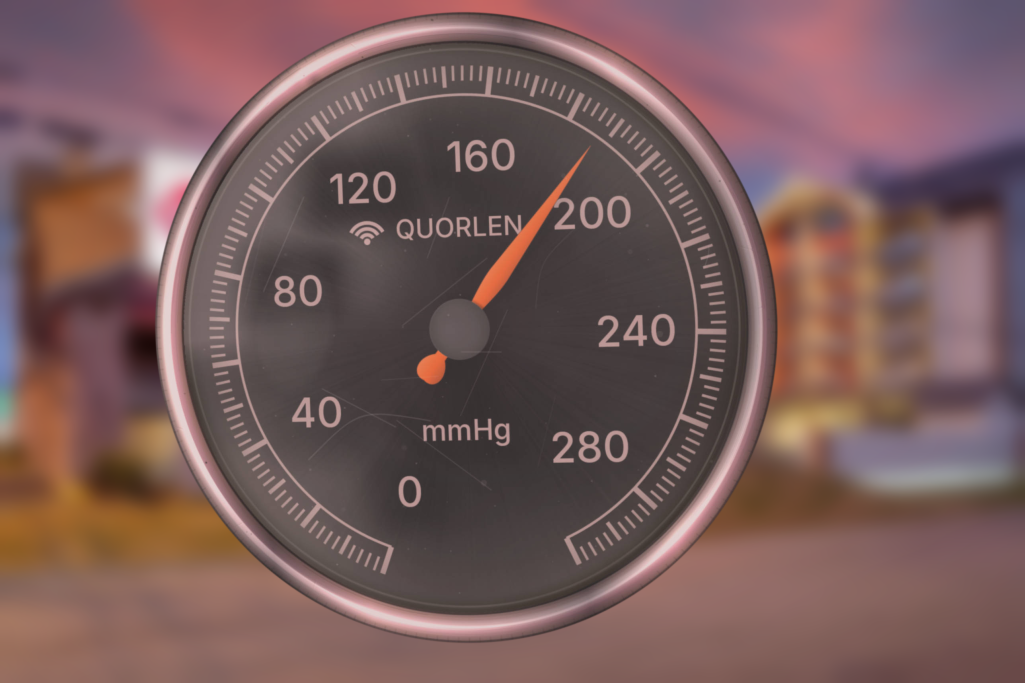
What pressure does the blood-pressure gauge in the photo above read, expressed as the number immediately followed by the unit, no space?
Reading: 188mmHg
